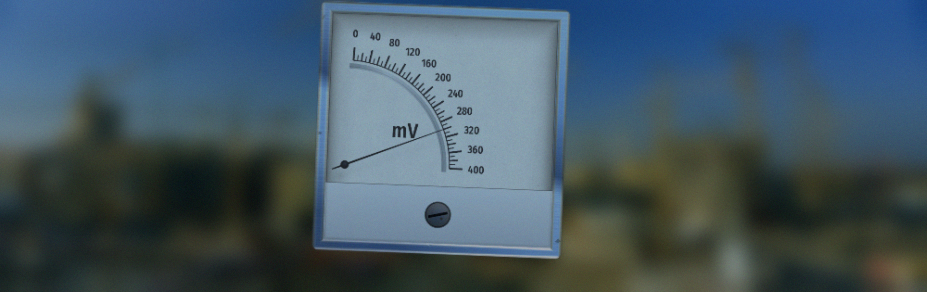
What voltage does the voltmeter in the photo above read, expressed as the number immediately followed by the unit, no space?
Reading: 300mV
